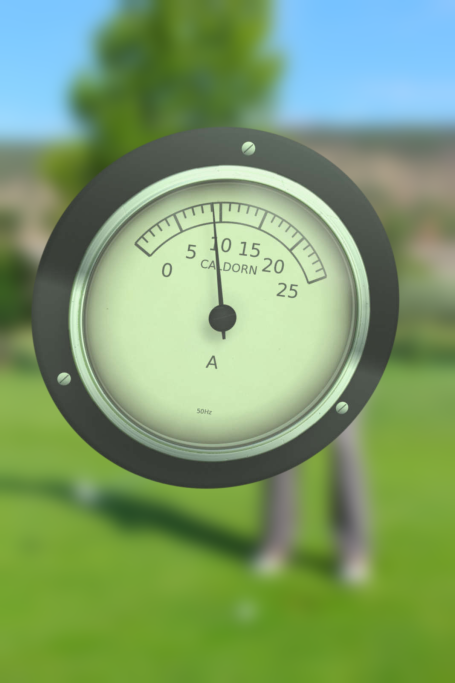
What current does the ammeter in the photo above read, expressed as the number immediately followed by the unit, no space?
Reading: 9A
